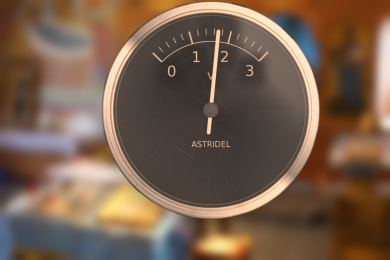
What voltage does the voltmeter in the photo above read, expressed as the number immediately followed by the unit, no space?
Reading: 1.7V
